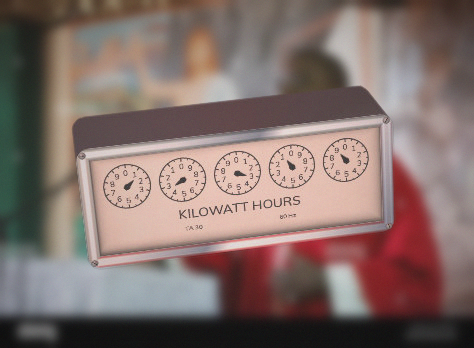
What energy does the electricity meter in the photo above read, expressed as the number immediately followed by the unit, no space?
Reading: 13309kWh
